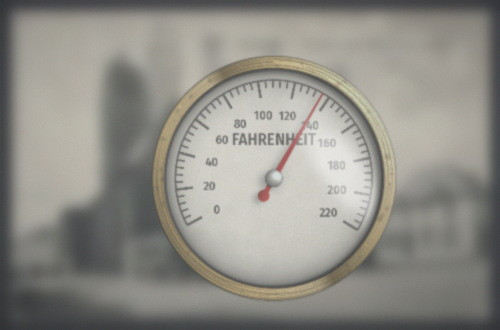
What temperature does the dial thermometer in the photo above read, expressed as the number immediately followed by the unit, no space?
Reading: 136°F
